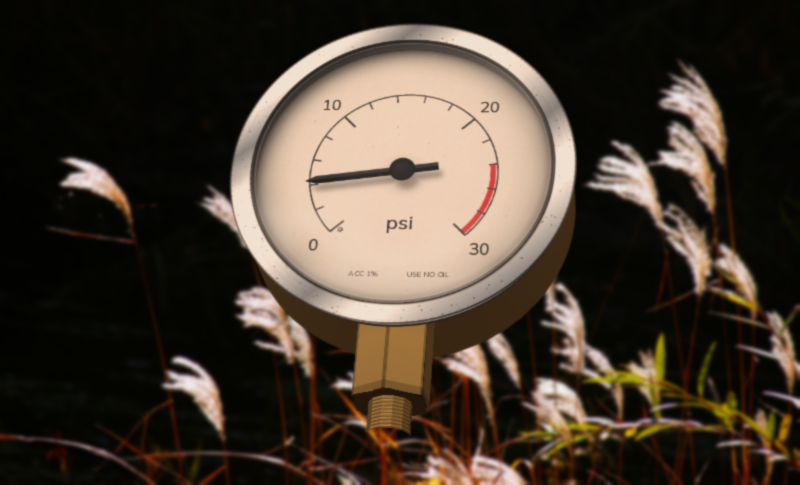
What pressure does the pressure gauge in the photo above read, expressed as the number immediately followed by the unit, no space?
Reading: 4psi
